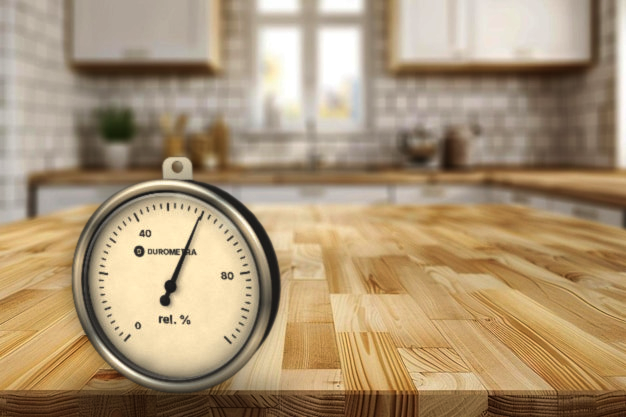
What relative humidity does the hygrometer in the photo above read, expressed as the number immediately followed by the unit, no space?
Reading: 60%
